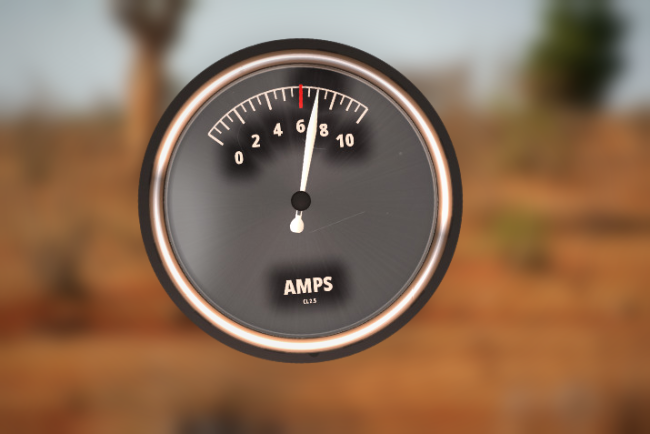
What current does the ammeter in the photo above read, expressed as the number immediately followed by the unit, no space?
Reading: 7A
